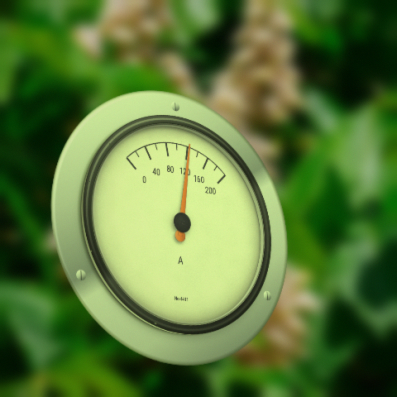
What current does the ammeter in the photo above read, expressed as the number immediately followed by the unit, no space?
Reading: 120A
